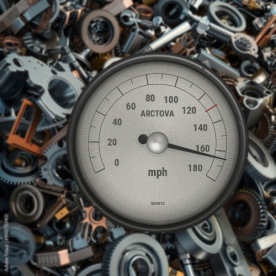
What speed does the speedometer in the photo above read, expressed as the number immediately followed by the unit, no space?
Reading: 165mph
